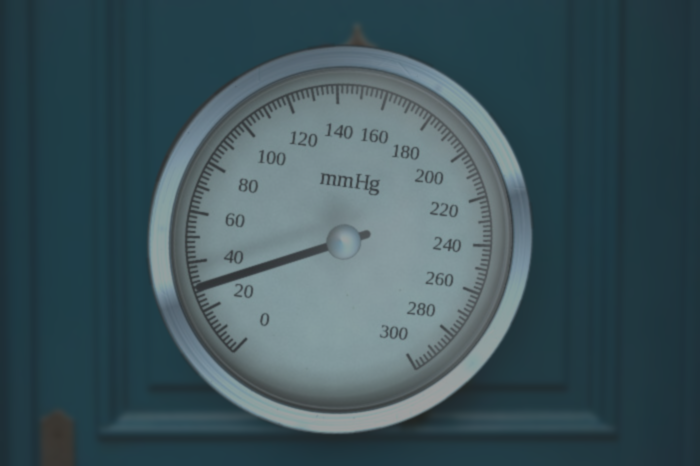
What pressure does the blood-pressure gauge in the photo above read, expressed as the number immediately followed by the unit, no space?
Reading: 30mmHg
